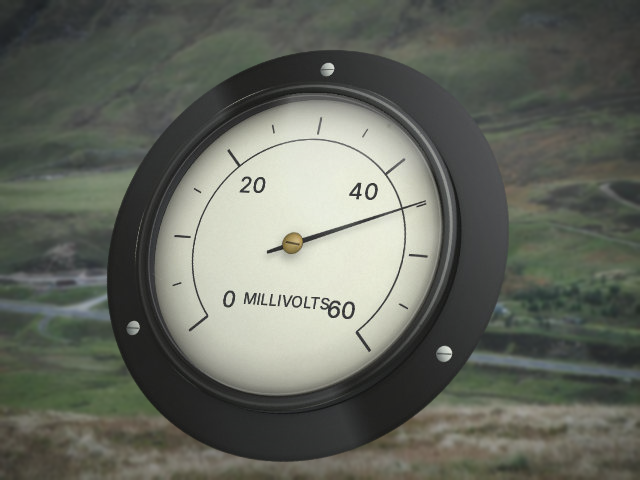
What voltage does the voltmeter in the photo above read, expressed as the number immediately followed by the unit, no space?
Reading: 45mV
